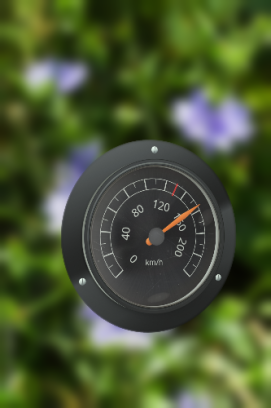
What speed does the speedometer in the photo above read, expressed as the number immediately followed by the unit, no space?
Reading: 155km/h
